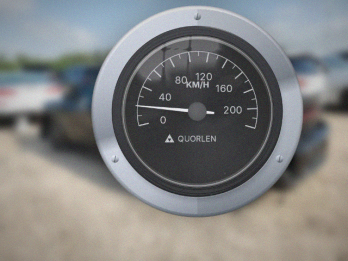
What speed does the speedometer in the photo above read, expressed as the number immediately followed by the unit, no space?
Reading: 20km/h
